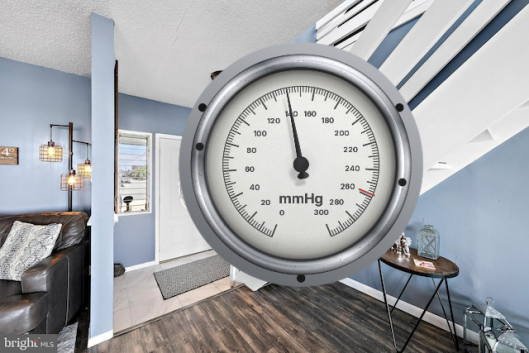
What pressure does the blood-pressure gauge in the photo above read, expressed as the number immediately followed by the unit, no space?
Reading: 140mmHg
